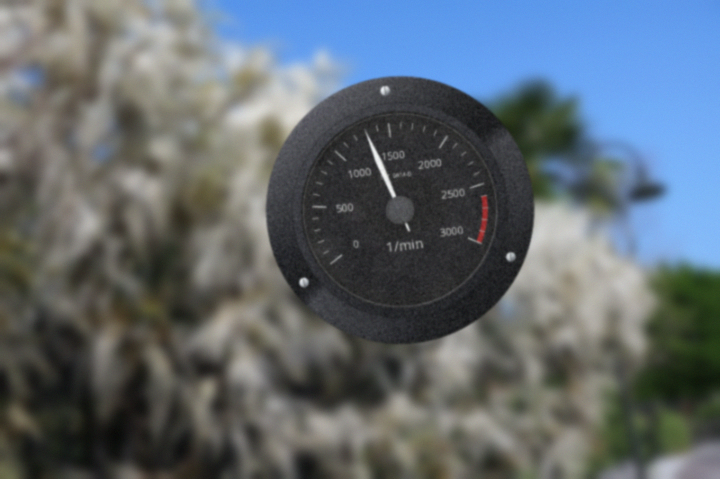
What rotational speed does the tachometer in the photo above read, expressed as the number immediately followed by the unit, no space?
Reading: 1300rpm
